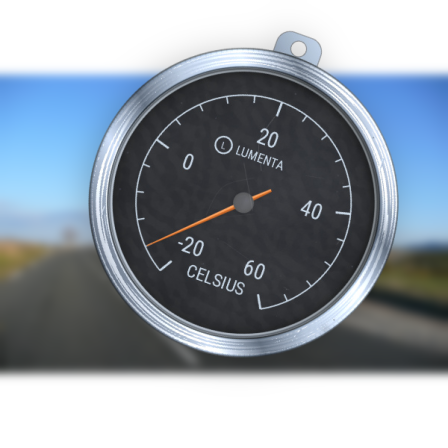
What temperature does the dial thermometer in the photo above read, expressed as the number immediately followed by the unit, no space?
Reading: -16°C
